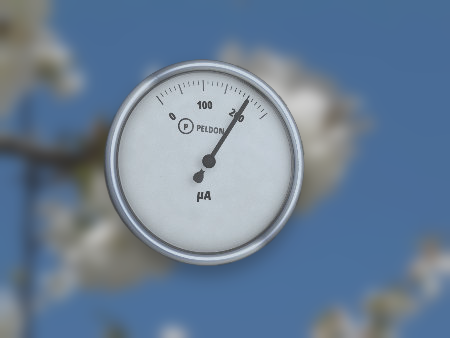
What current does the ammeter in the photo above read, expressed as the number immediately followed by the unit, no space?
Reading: 200µA
